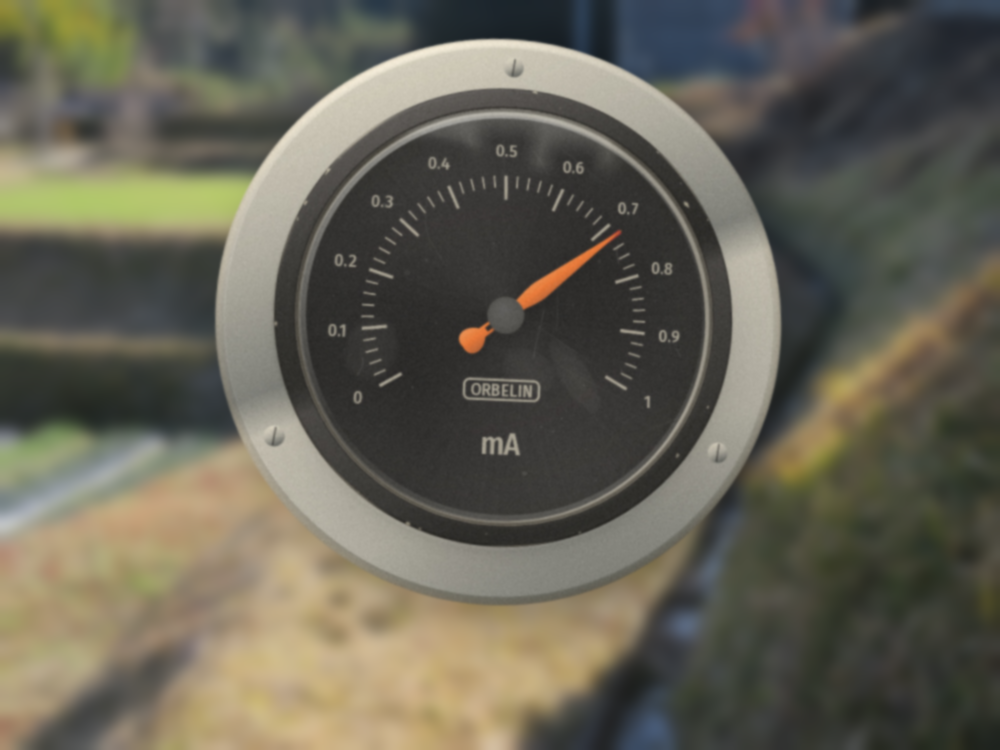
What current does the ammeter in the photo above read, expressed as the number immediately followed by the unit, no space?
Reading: 0.72mA
